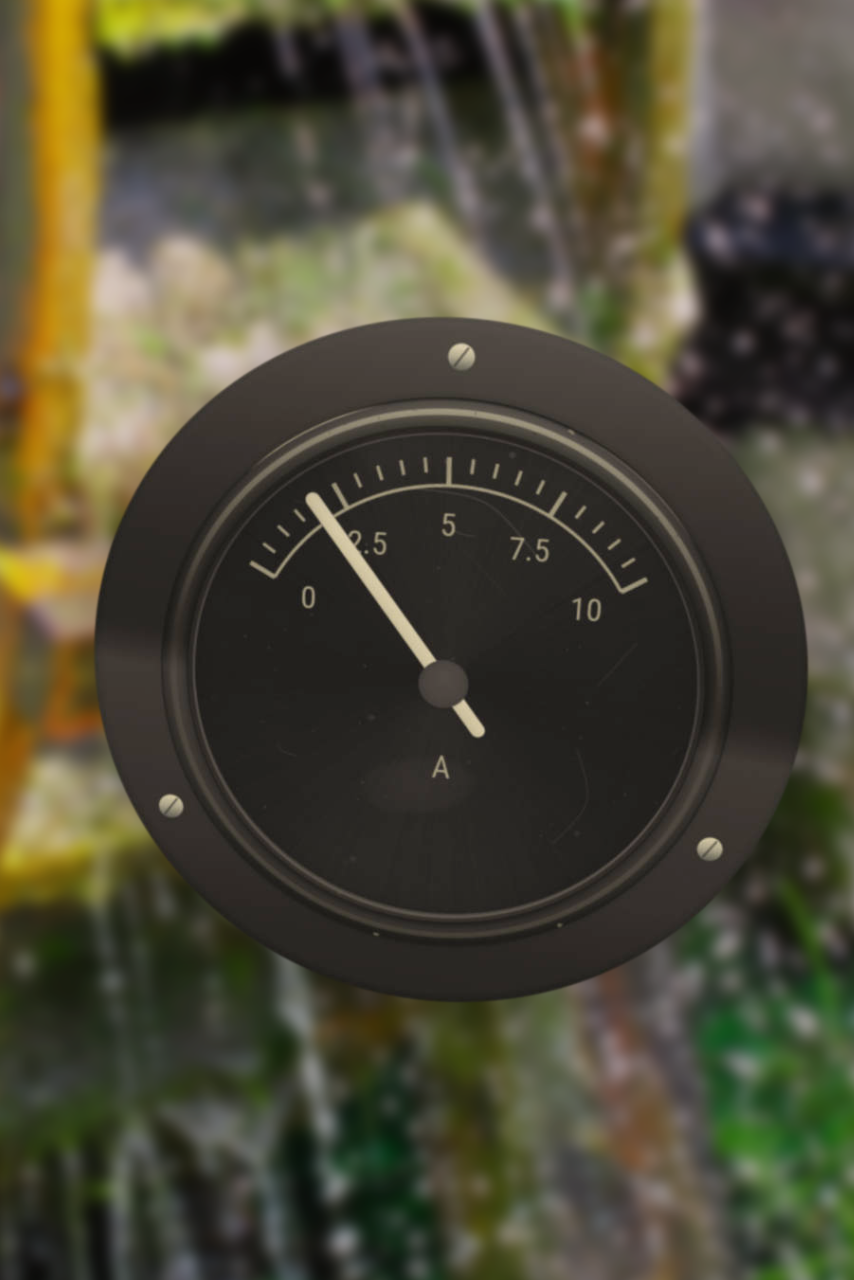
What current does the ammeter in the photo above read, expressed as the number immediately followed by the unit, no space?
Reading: 2A
